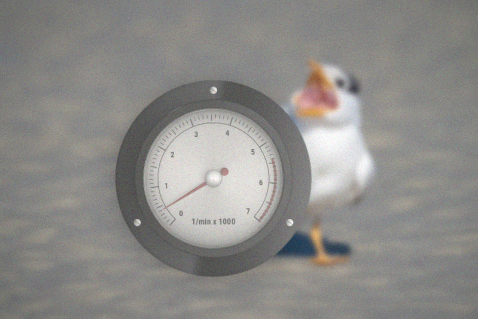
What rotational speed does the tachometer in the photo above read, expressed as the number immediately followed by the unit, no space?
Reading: 400rpm
